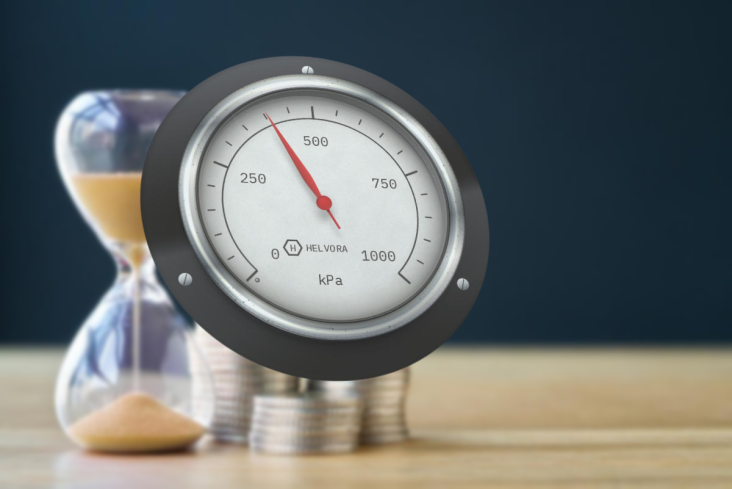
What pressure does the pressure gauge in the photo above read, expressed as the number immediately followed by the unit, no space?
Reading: 400kPa
